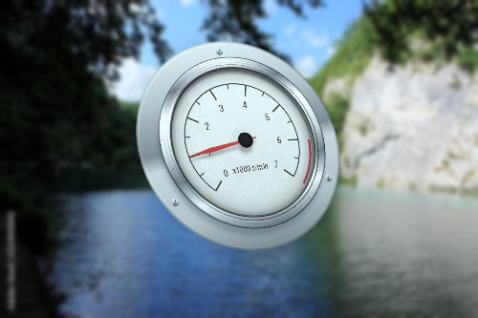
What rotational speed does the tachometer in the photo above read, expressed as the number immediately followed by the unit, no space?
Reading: 1000rpm
